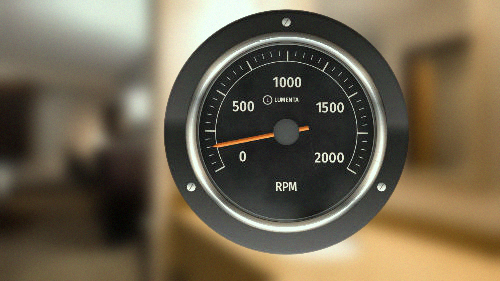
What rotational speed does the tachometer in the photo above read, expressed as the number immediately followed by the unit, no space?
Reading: 150rpm
